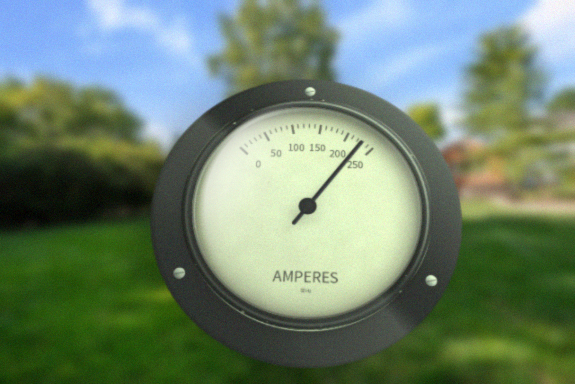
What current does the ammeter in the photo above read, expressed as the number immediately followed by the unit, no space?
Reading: 230A
